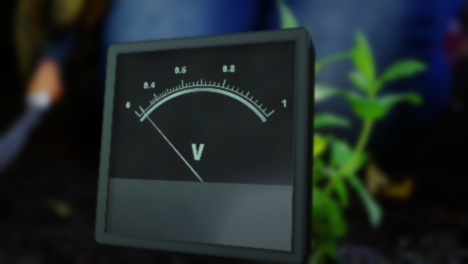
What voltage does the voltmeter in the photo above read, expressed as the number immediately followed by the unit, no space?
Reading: 0.2V
